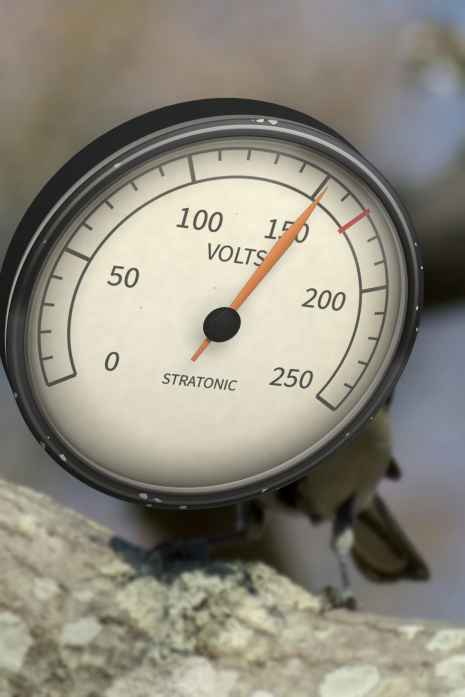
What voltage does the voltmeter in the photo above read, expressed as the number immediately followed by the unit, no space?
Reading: 150V
